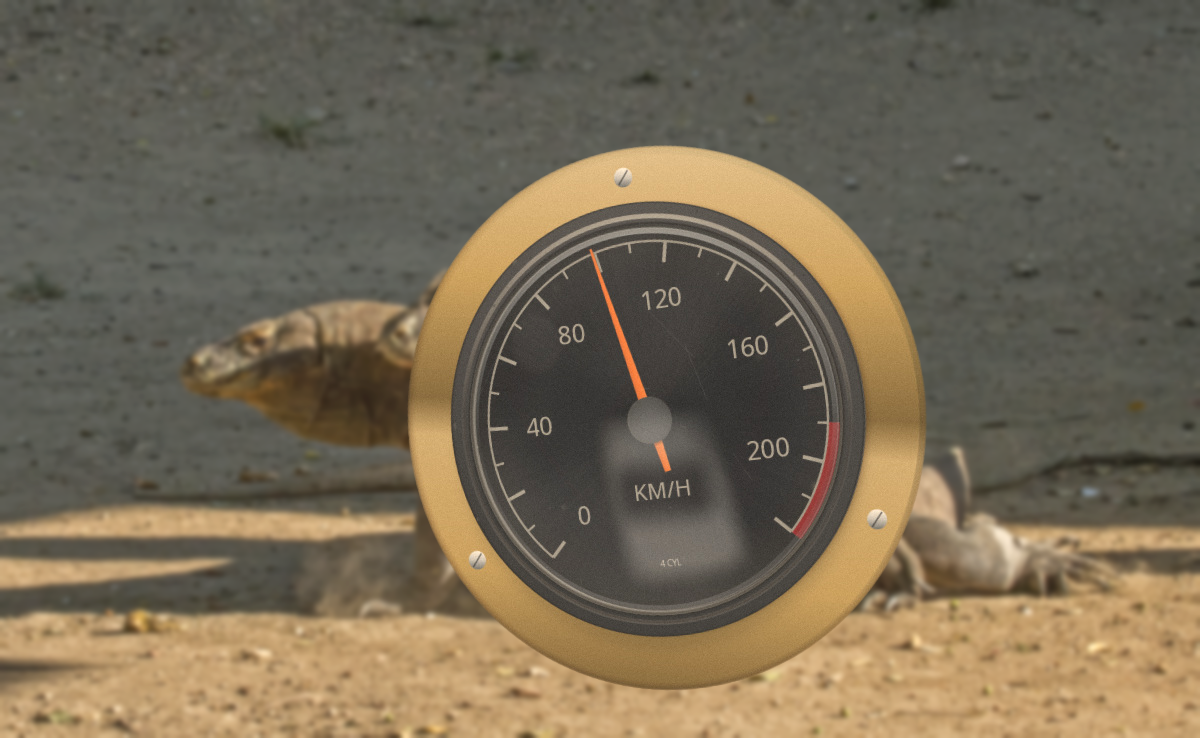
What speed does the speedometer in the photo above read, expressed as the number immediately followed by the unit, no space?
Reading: 100km/h
